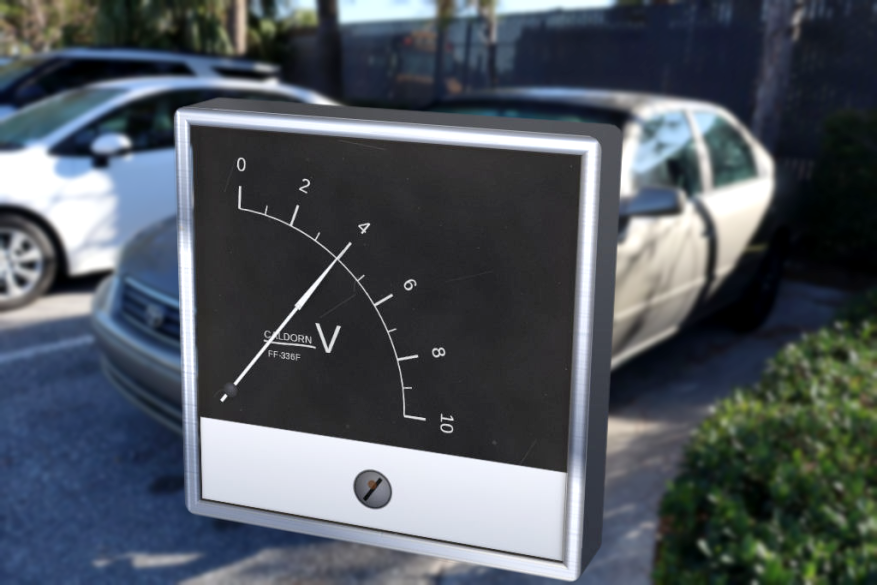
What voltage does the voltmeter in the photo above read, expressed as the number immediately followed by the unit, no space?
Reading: 4V
